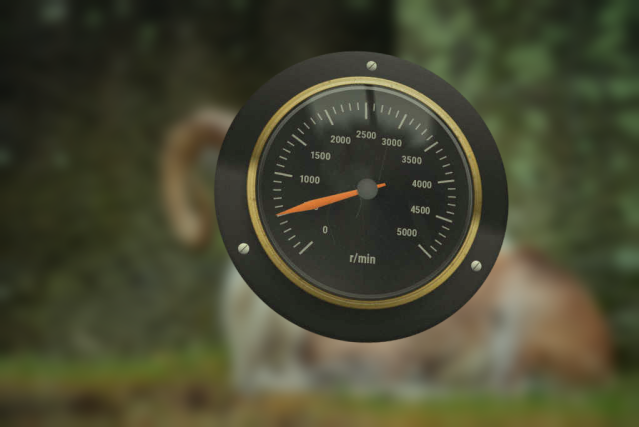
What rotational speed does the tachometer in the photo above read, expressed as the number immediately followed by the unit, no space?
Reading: 500rpm
